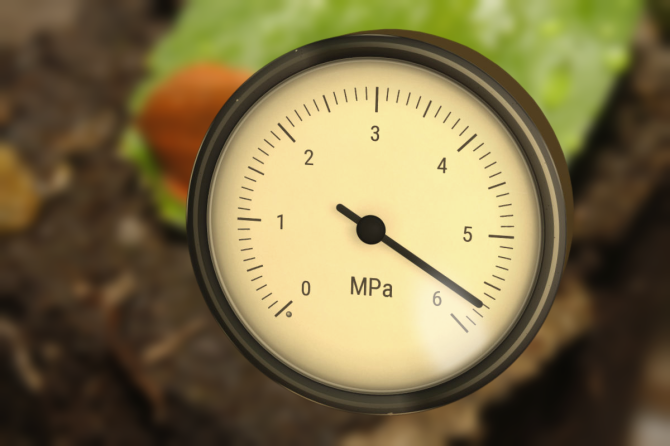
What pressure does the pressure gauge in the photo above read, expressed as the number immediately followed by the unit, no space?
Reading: 5.7MPa
